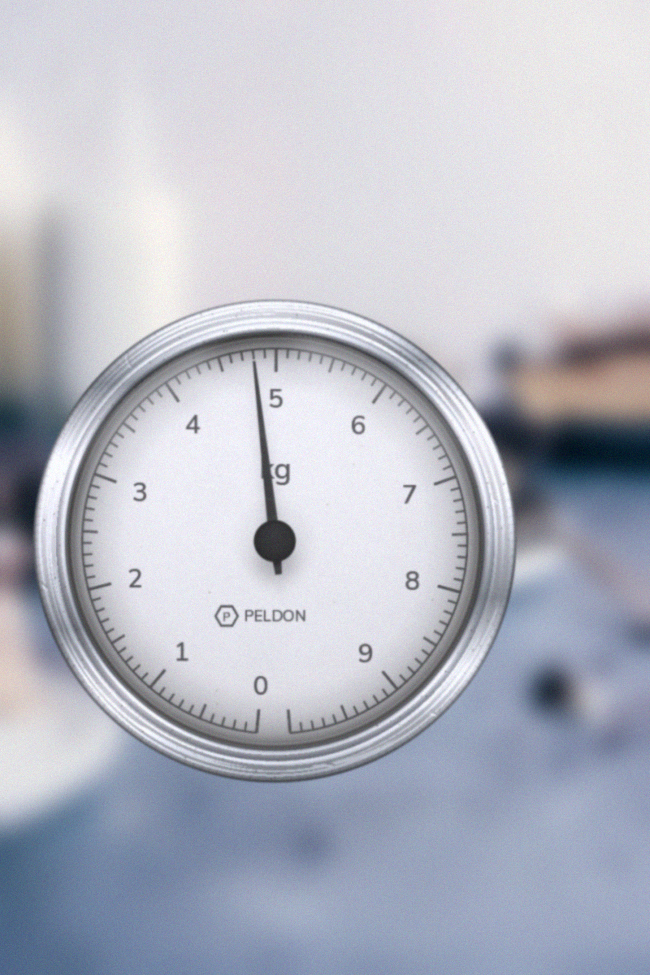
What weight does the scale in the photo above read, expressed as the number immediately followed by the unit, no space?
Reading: 4.8kg
